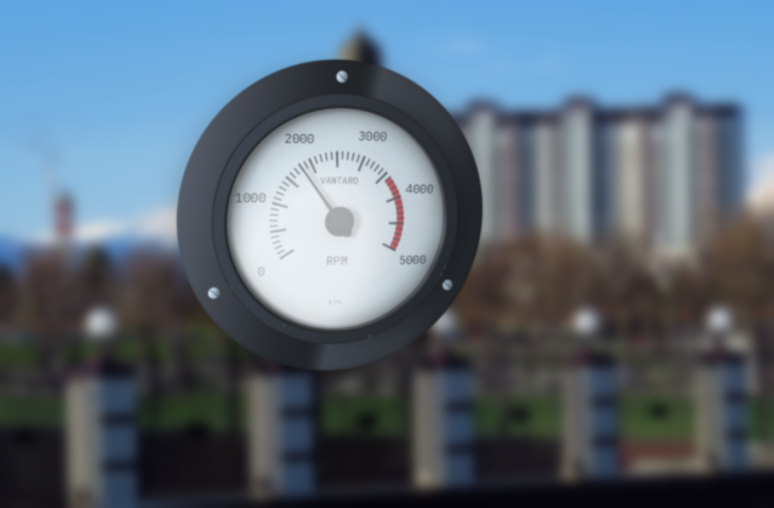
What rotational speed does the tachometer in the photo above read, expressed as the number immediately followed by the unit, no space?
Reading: 1800rpm
